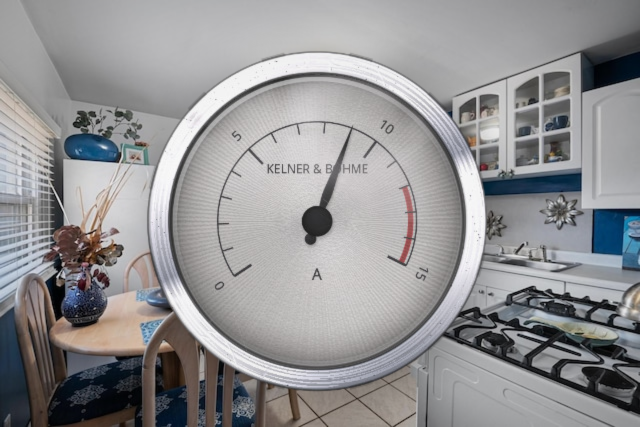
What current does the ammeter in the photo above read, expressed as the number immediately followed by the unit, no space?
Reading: 9A
